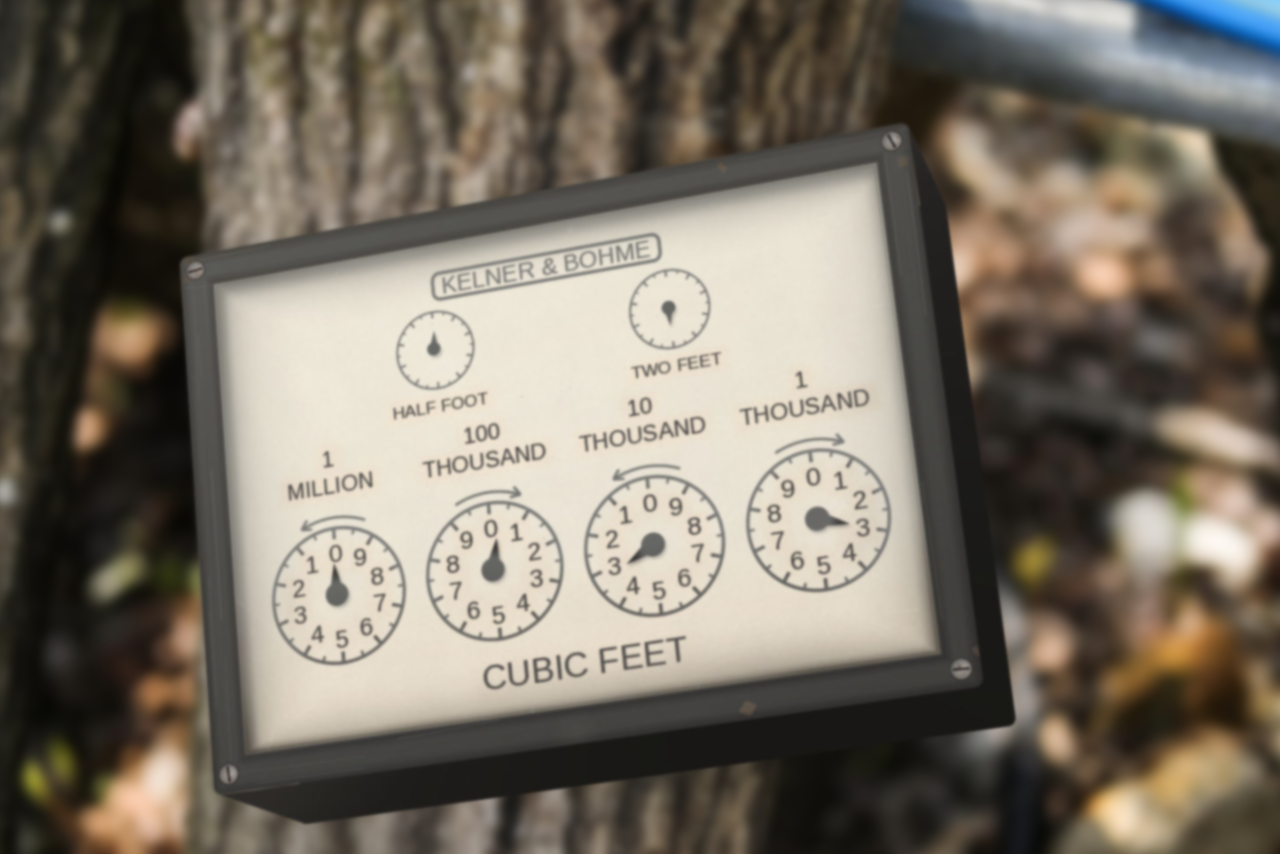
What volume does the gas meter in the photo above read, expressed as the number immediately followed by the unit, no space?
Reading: 3300ft³
